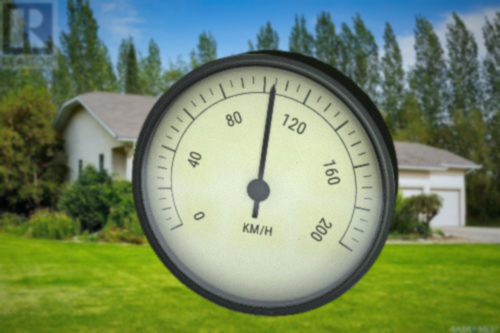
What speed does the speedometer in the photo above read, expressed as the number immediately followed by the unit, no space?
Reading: 105km/h
